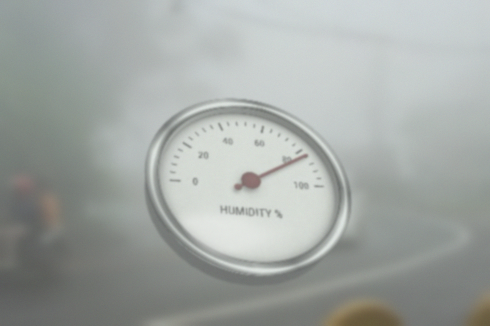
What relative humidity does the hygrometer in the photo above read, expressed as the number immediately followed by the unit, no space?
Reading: 84%
